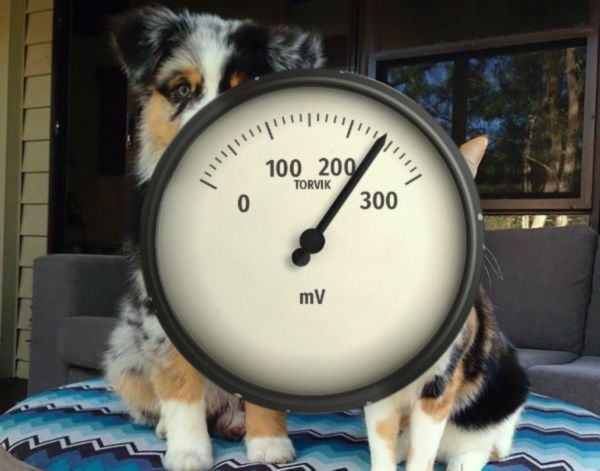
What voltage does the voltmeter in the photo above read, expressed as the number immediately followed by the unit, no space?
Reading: 240mV
